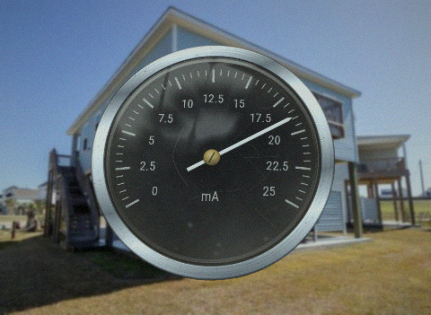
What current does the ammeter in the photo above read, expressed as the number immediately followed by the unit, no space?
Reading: 19mA
